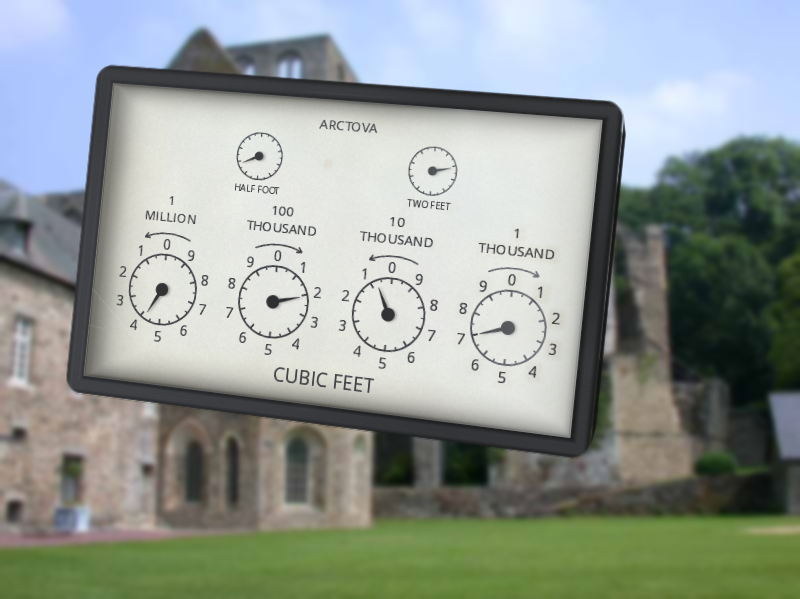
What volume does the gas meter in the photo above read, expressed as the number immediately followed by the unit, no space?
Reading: 420700ft³
